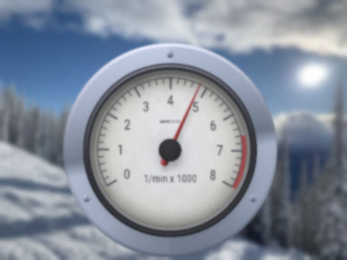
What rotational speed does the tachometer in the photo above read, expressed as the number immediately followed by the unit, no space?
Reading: 4800rpm
